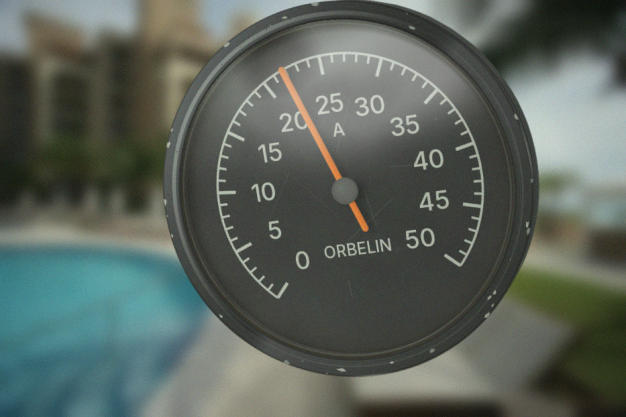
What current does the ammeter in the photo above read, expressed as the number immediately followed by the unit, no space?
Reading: 22A
